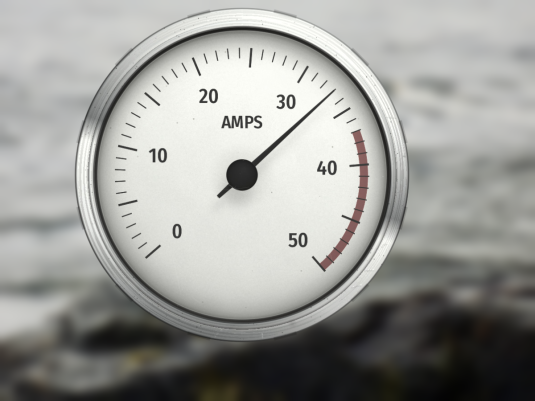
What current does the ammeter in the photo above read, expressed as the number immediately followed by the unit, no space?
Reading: 33A
